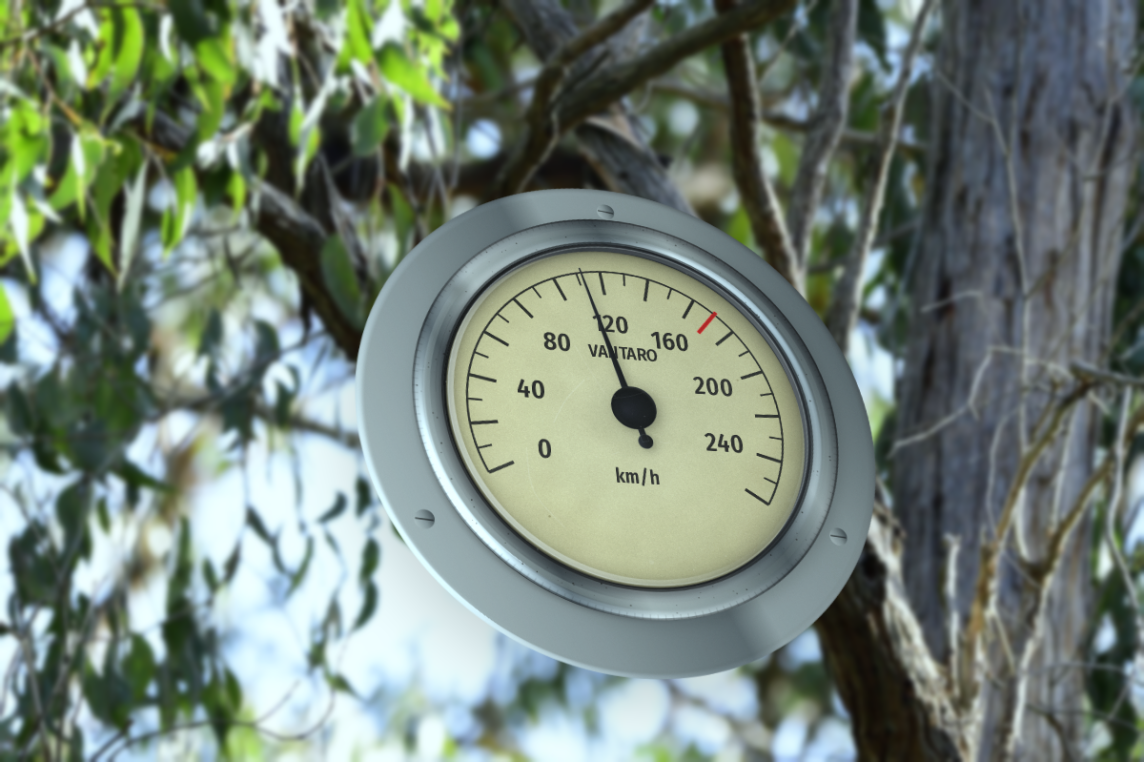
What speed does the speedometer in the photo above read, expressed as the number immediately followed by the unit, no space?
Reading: 110km/h
